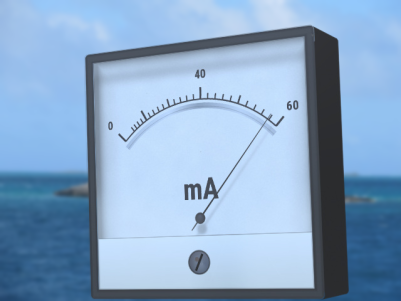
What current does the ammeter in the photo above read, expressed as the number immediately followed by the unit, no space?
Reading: 58mA
